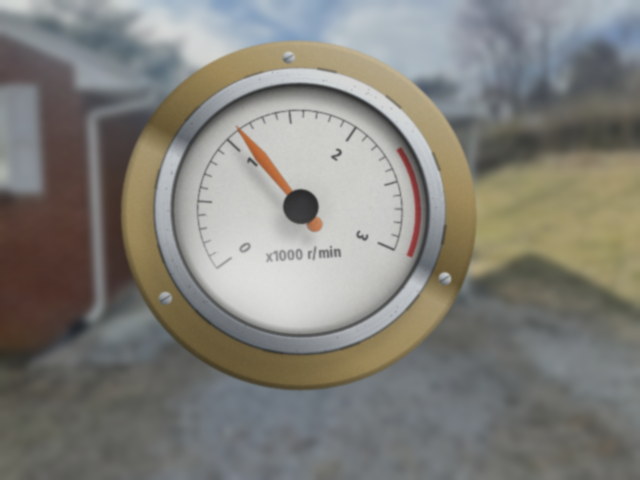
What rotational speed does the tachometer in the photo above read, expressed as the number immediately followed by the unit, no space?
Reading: 1100rpm
